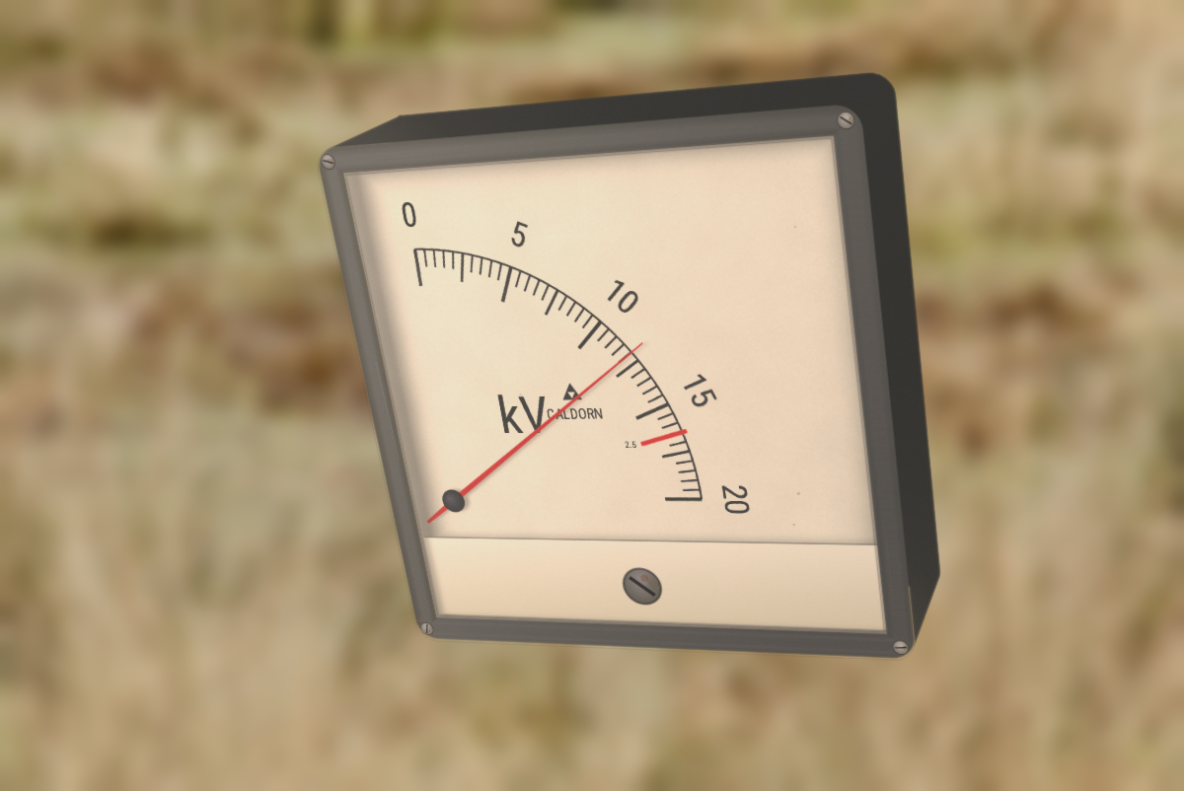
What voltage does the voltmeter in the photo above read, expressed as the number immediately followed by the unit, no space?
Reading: 12kV
